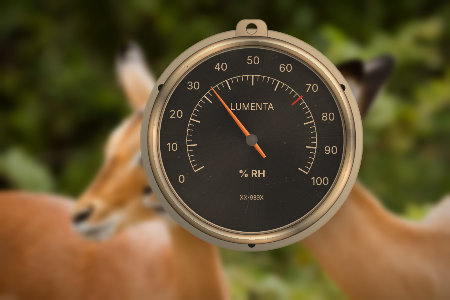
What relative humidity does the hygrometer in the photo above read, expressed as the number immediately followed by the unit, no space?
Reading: 34%
